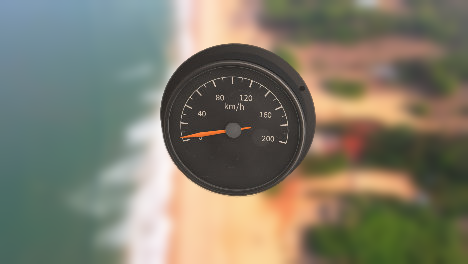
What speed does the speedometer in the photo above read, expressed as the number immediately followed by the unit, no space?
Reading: 5km/h
